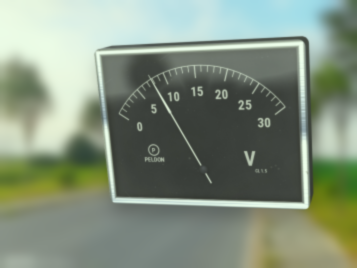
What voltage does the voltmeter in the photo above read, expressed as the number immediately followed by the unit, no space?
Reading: 8V
